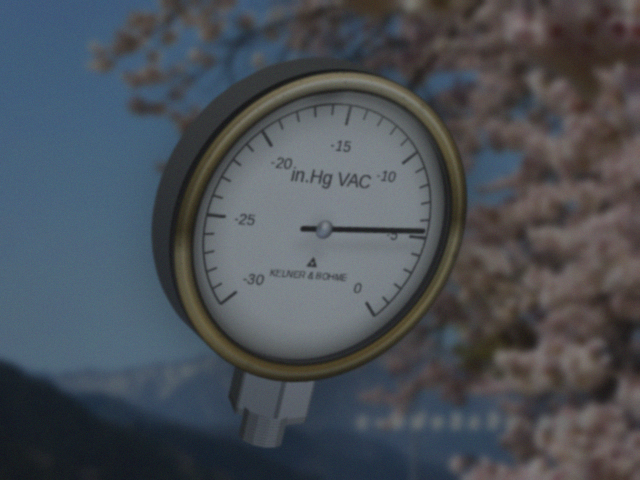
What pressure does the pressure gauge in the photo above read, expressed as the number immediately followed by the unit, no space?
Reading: -5.5inHg
